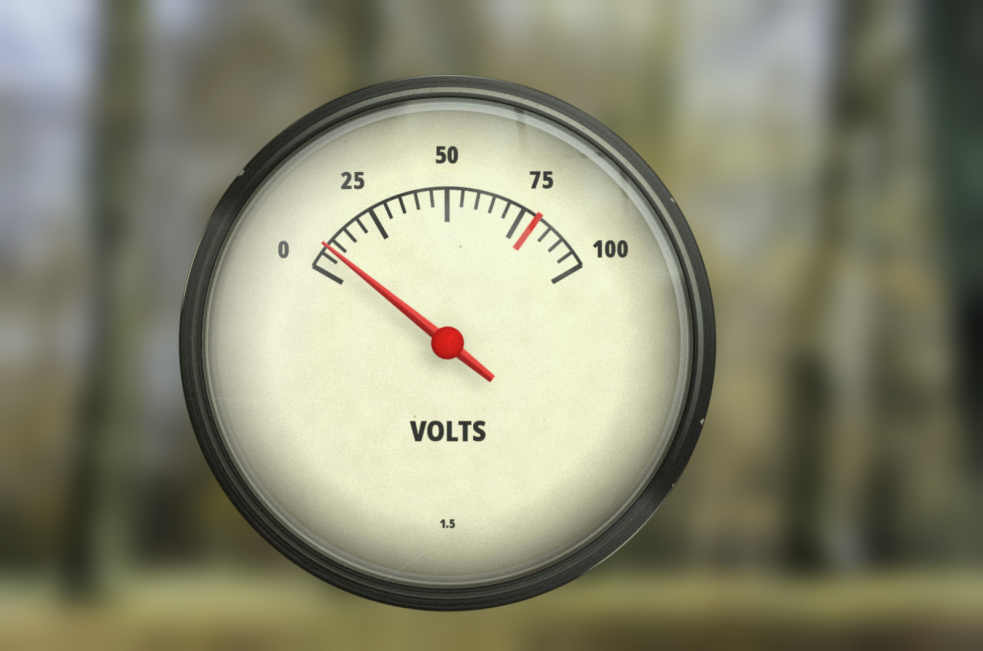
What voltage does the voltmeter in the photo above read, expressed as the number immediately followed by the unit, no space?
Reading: 7.5V
